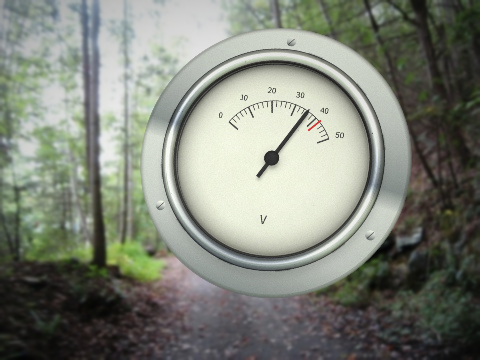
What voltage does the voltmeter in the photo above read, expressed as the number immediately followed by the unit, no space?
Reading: 36V
